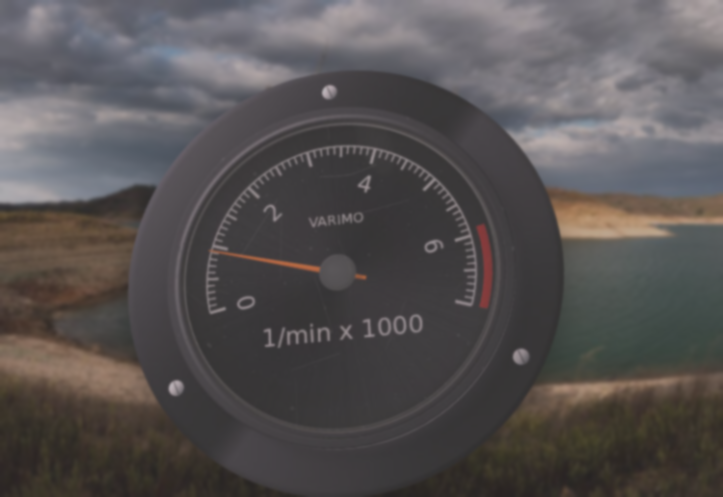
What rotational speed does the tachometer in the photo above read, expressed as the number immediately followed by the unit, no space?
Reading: 900rpm
